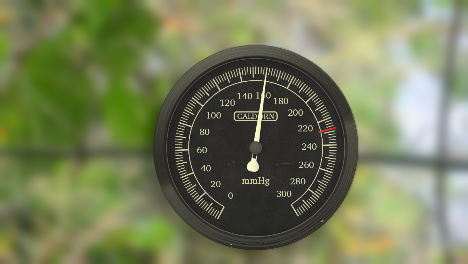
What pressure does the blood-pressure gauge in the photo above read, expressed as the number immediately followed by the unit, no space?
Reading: 160mmHg
